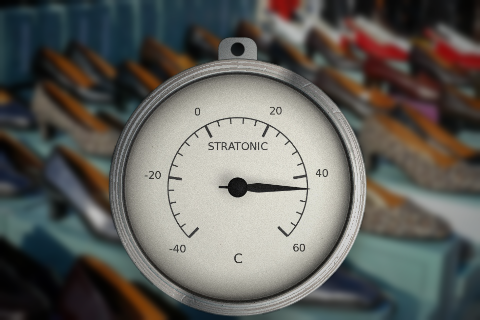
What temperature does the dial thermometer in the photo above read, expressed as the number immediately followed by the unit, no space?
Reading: 44°C
